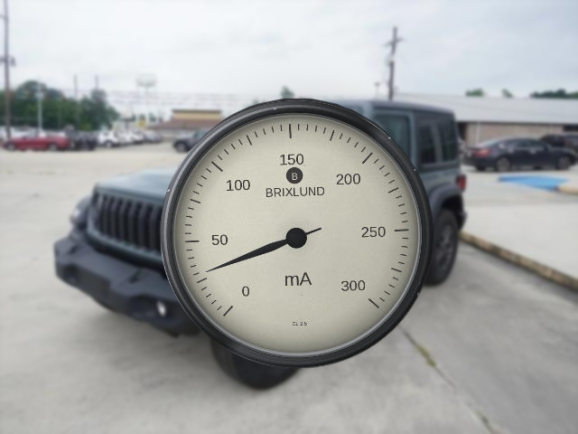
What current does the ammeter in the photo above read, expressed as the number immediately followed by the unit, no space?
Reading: 30mA
